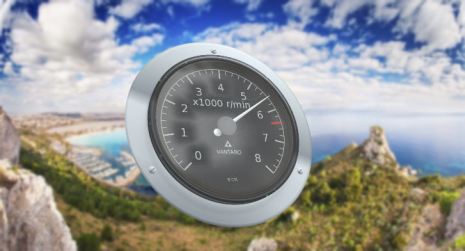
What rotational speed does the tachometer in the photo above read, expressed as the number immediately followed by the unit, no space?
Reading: 5600rpm
